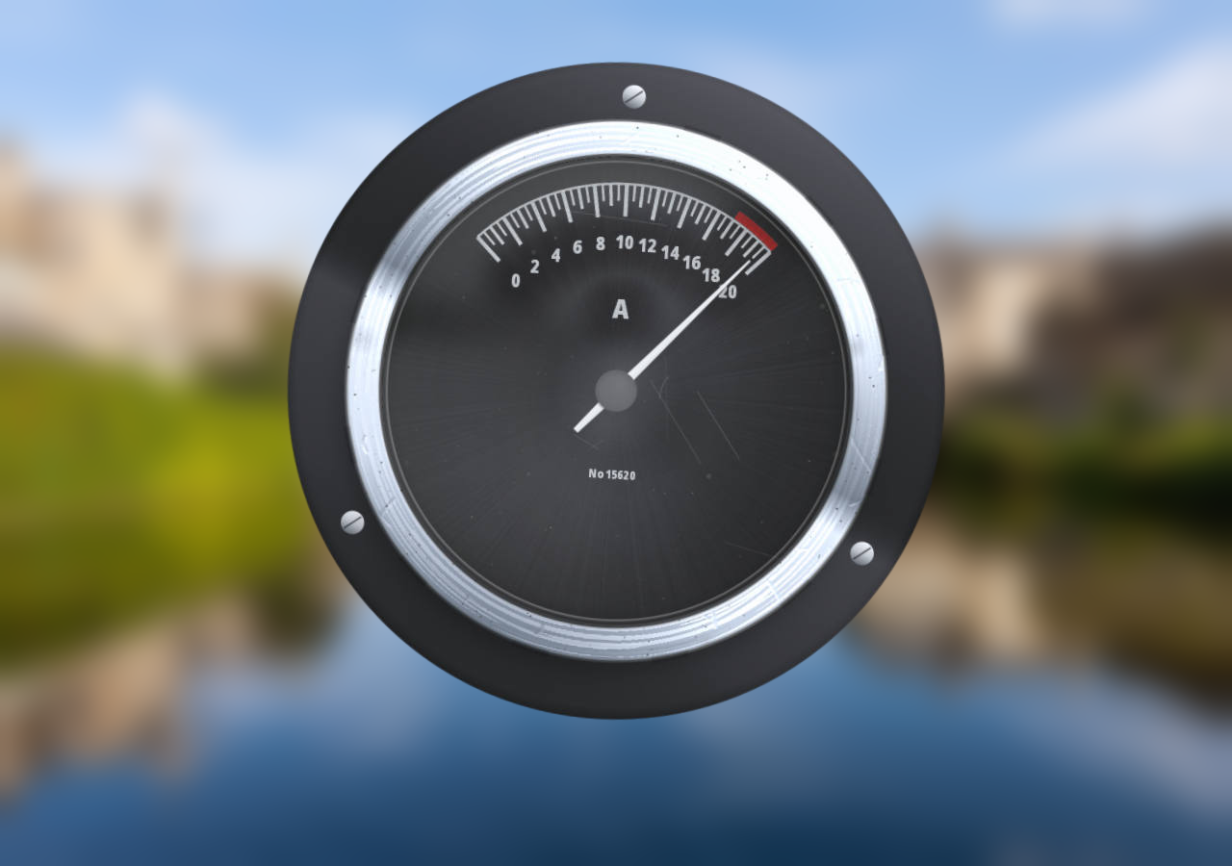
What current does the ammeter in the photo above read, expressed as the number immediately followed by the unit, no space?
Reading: 19.5A
